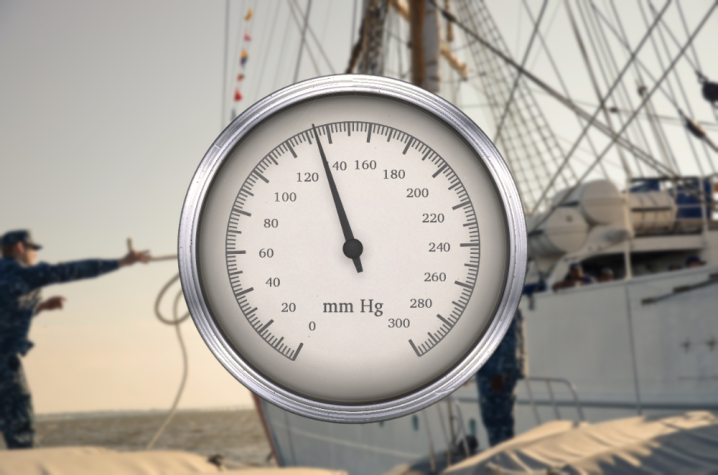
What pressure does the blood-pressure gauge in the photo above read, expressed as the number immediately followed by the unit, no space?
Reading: 134mmHg
